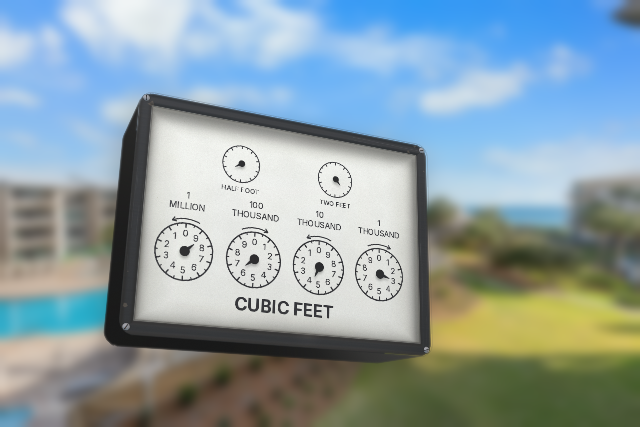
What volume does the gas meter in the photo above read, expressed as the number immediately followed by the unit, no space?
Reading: 864300ft³
